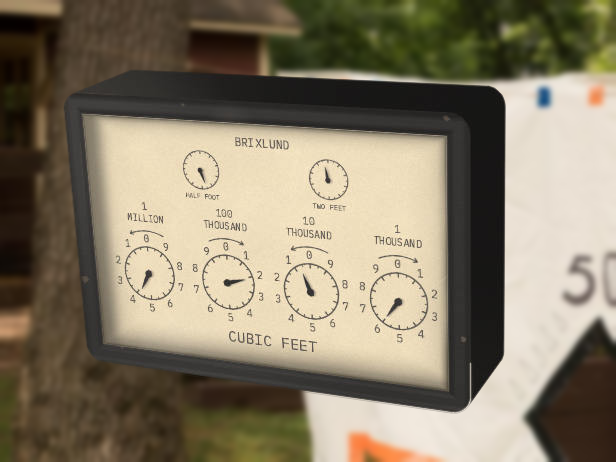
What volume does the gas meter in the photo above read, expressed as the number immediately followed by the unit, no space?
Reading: 420600ft³
